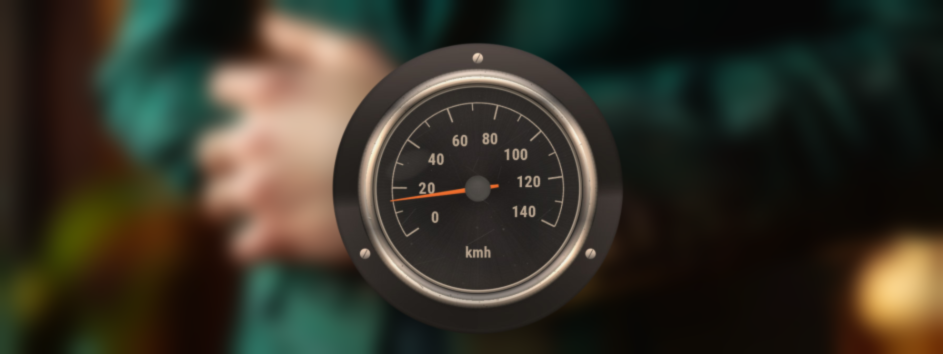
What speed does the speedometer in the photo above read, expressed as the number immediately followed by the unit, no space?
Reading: 15km/h
